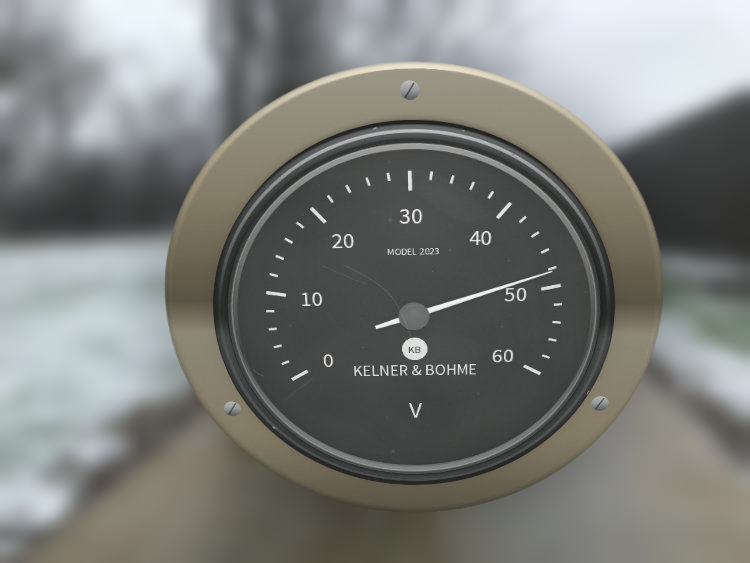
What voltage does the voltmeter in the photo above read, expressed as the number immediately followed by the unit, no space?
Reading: 48V
